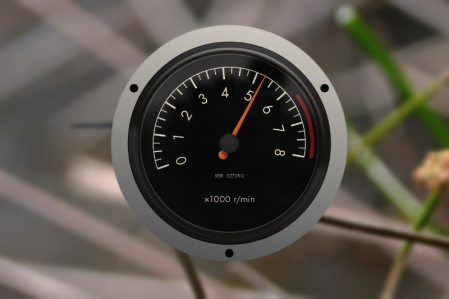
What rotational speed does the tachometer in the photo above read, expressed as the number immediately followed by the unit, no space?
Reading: 5250rpm
